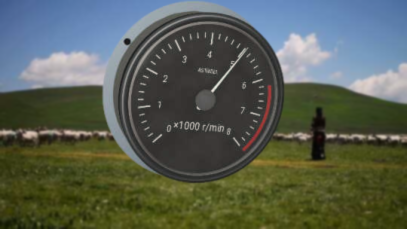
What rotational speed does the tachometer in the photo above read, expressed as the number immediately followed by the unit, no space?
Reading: 5000rpm
